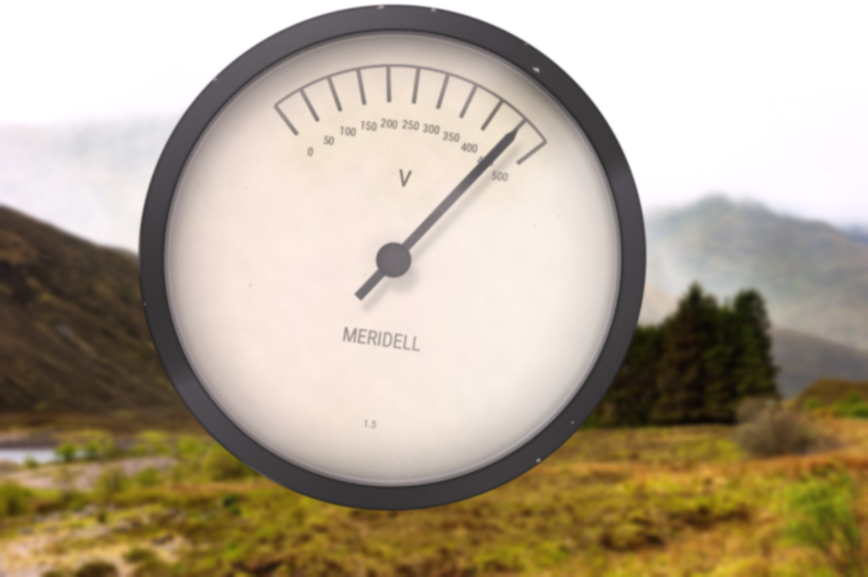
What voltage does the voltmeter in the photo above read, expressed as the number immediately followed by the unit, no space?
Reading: 450V
